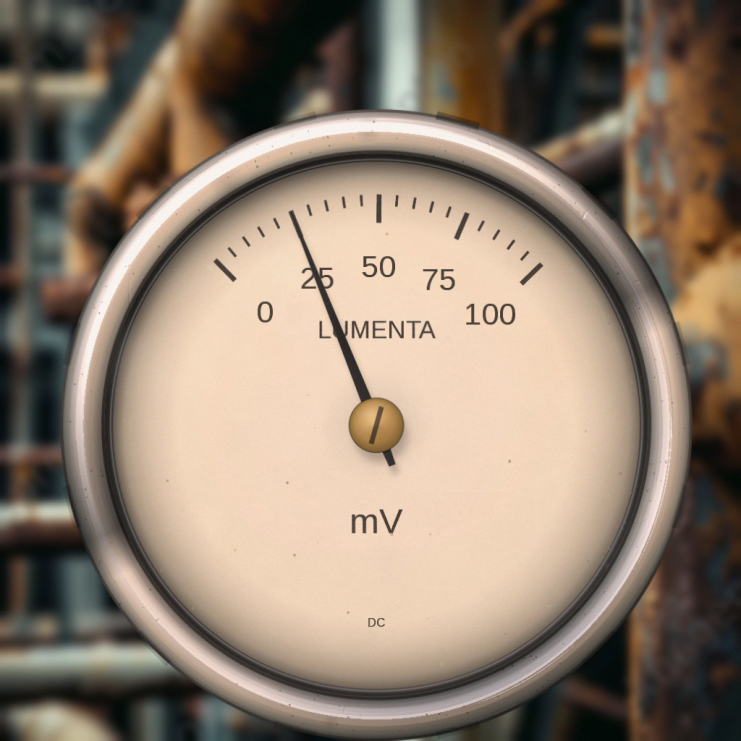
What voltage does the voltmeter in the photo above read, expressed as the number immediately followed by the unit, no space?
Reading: 25mV
